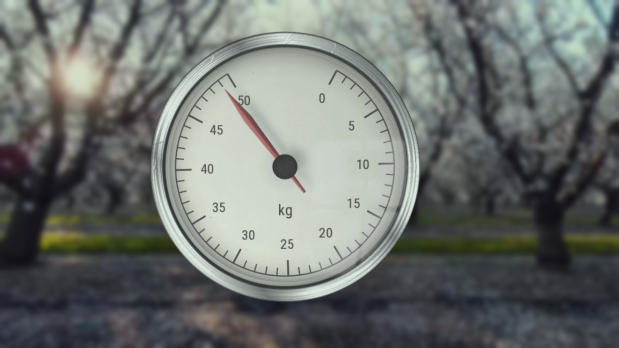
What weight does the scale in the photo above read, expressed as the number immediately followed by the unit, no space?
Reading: 49kg
